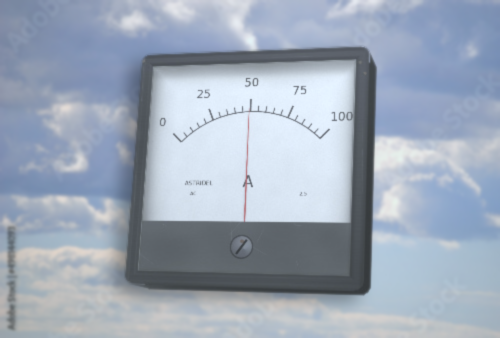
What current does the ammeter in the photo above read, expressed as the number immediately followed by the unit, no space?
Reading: 50A
